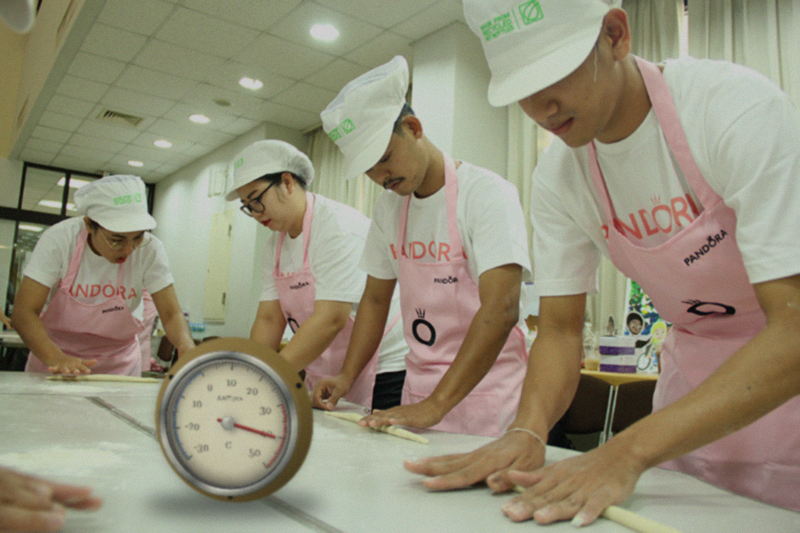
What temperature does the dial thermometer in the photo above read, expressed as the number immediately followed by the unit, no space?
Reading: 40°C
